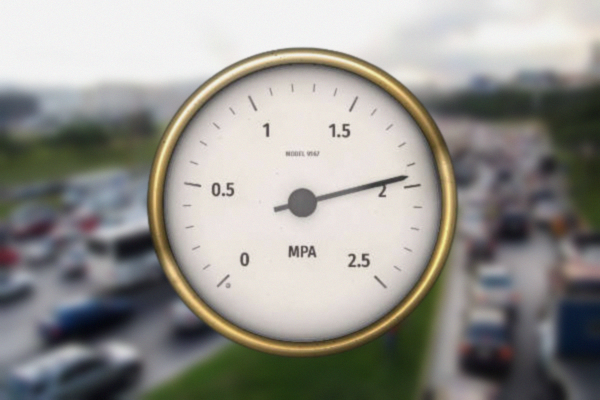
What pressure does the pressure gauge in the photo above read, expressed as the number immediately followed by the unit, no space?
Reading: 1.95MPa
